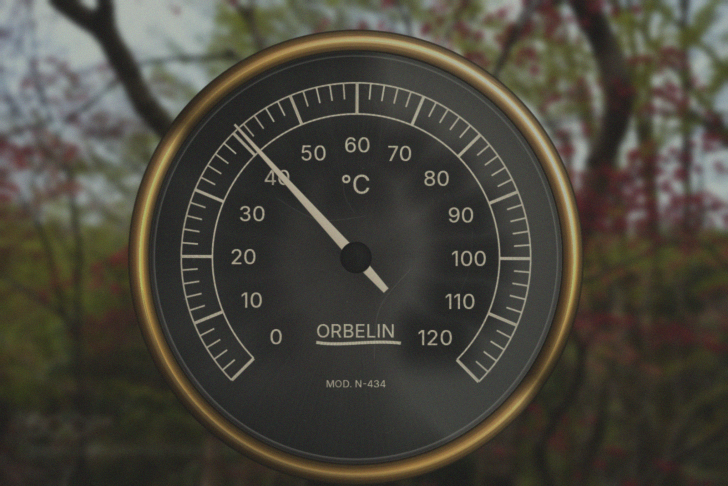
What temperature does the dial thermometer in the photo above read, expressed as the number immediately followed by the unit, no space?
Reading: 41°C
